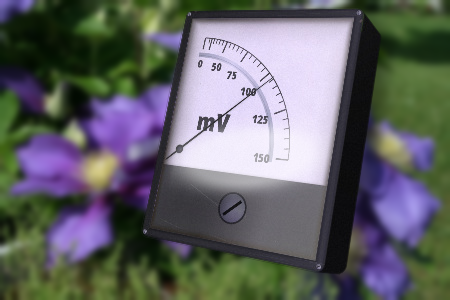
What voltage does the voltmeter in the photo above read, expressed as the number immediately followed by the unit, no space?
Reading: 105mV
